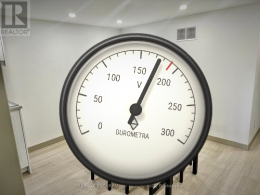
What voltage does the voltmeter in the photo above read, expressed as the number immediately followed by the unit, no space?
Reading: 175V
